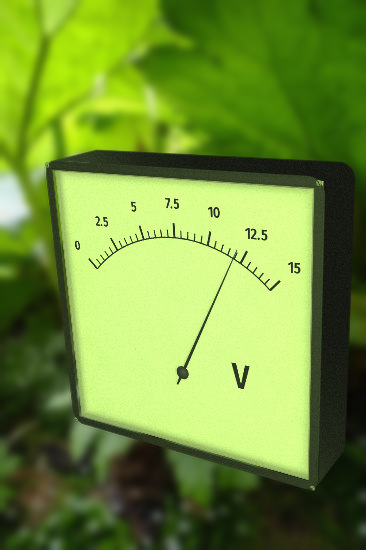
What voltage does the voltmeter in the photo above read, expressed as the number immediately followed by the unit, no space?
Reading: 12V
